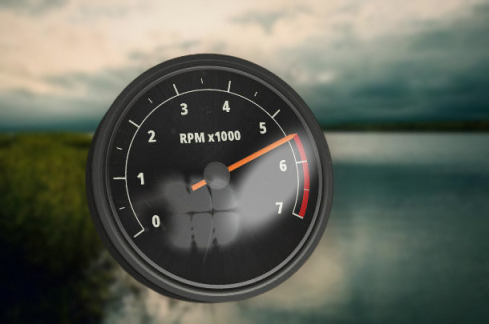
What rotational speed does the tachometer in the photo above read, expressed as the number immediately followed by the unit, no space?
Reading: 5500rpm
